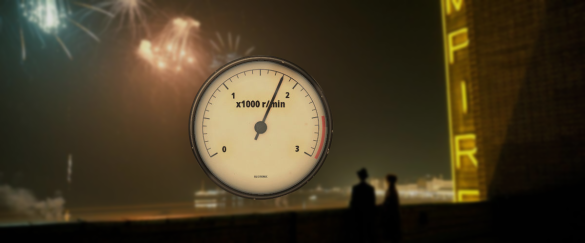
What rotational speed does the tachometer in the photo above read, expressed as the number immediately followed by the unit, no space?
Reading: 1800rpm
